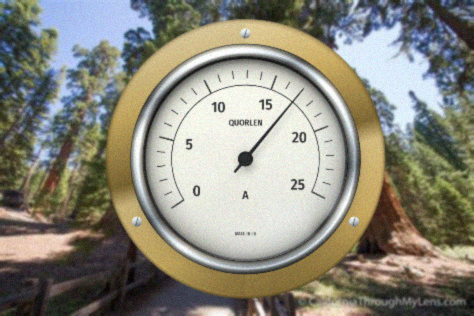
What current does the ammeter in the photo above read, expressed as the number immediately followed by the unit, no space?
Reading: 17A
